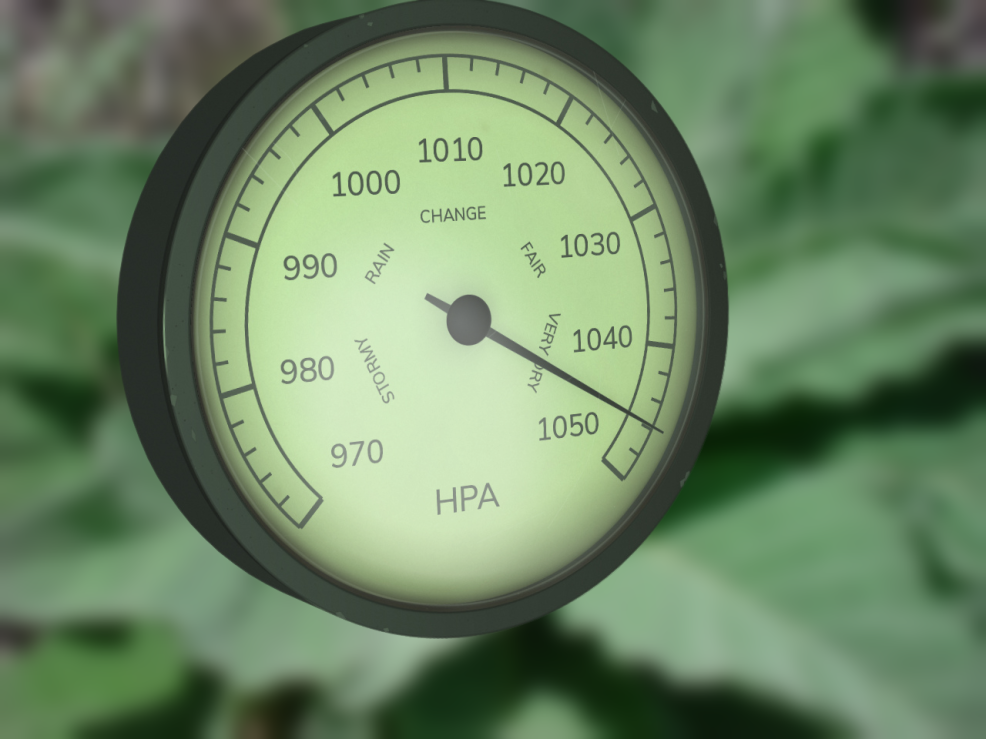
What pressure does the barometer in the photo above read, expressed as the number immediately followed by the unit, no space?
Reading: 1046hPa
